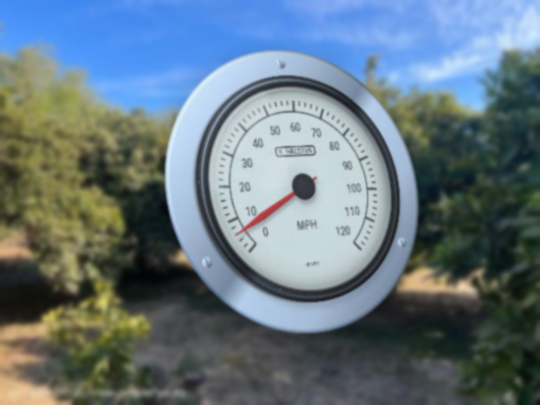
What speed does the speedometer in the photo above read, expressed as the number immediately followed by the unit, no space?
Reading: 6mph
